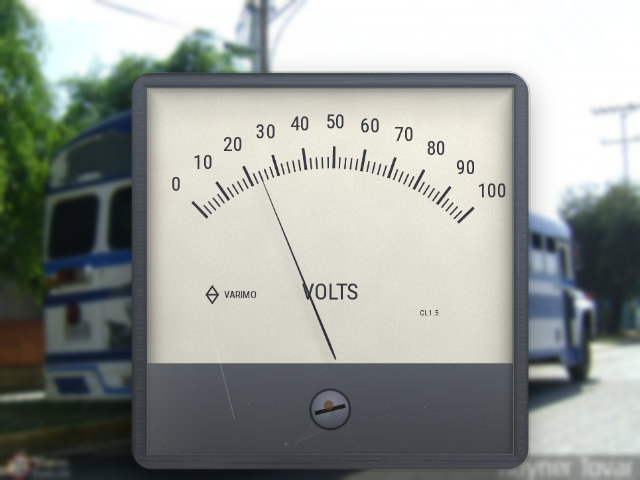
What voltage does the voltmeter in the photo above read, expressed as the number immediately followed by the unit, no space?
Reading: 24V
